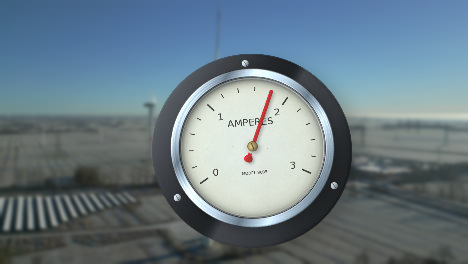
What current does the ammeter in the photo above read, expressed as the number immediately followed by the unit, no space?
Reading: 1.8A
